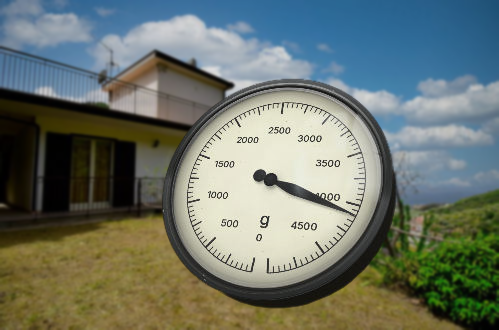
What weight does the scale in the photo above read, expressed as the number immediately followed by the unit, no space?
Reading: 4100g
